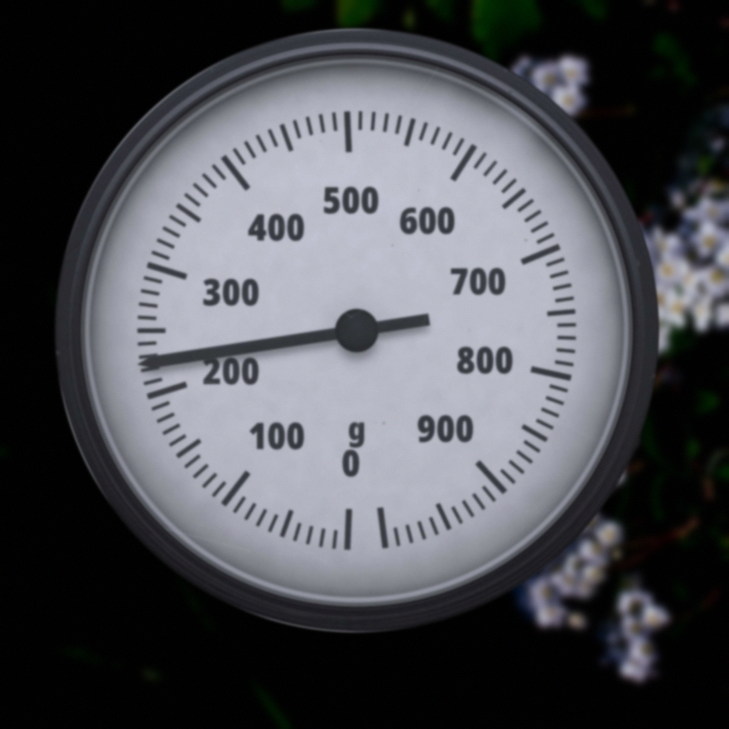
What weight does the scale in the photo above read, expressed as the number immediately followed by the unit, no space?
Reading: 225g
